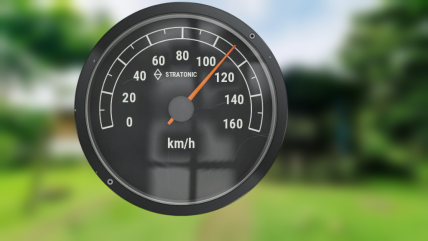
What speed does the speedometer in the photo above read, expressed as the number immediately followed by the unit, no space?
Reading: 110km/h
